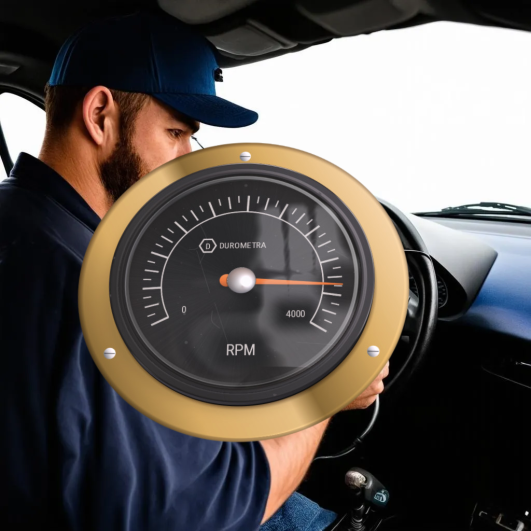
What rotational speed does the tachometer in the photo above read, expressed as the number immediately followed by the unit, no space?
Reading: 3500rpm
